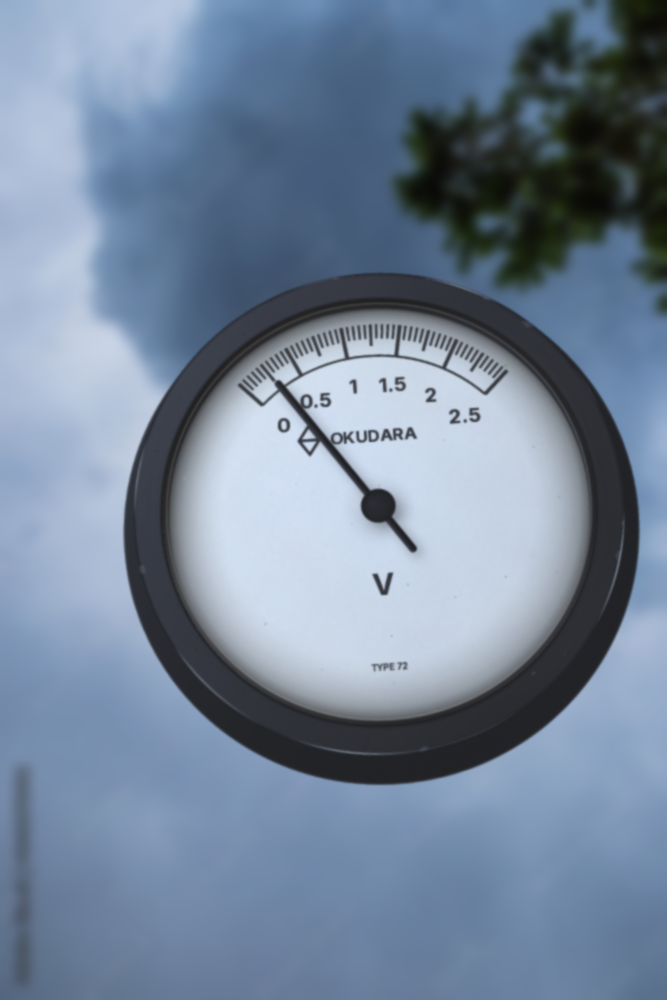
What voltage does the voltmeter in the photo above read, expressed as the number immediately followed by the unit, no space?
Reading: 0.25V
